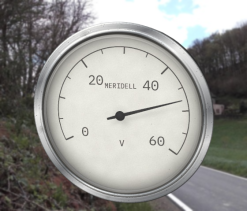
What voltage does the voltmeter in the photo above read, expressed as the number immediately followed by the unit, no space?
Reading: 47.5V
